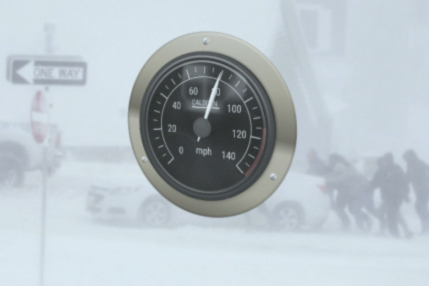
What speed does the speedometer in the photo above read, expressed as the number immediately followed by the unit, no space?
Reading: 80mph
